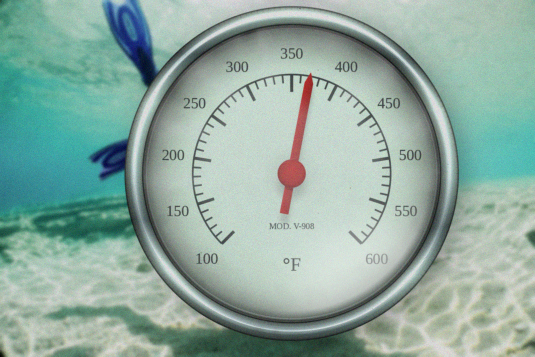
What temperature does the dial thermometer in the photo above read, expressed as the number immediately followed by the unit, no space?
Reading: 370°F
